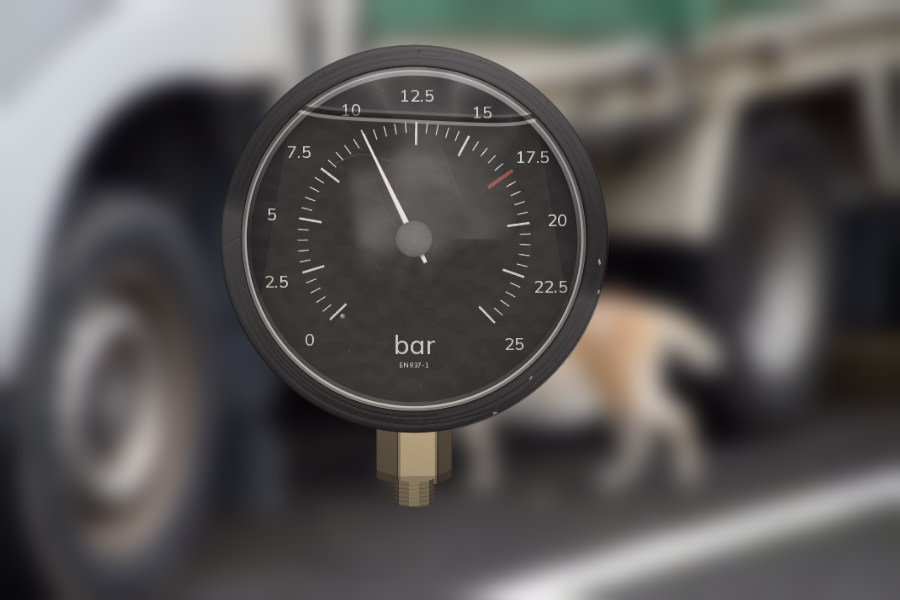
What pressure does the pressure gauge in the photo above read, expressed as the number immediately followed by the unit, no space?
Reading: 10bar
